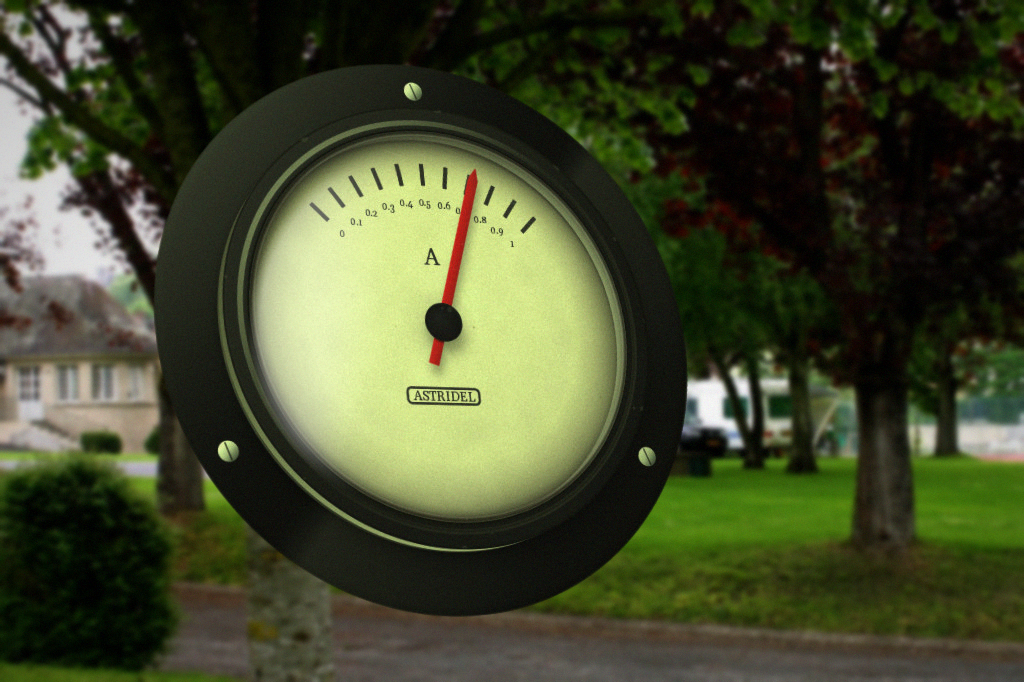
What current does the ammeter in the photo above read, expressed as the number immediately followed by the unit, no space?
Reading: 0.7A
